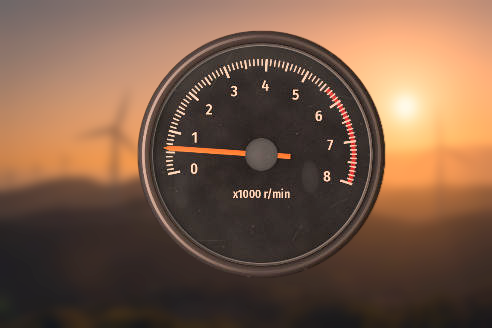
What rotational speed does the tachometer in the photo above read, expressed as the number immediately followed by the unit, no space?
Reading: 600rpm
